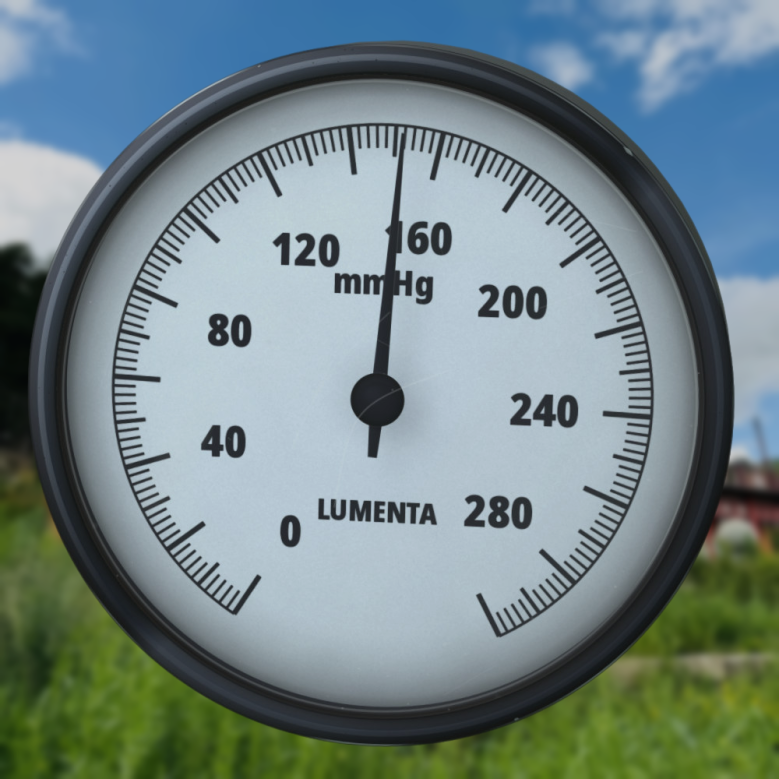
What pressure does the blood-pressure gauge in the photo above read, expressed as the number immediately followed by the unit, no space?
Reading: 152mmHg
